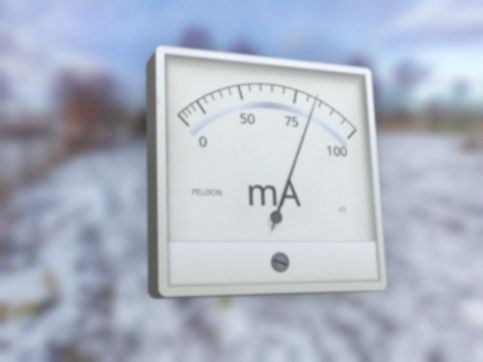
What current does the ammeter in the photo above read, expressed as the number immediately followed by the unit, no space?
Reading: 82.5mA
